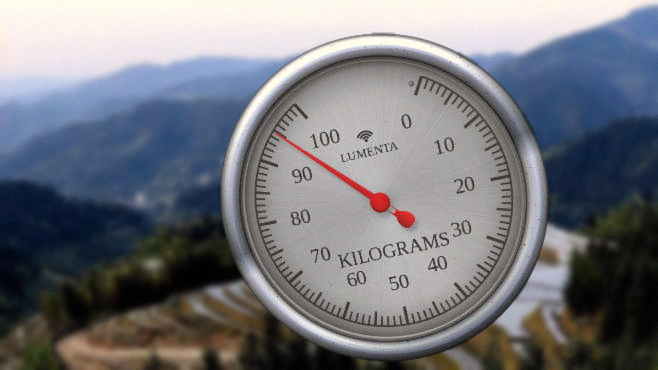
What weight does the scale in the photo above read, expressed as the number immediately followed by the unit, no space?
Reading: 95kg
